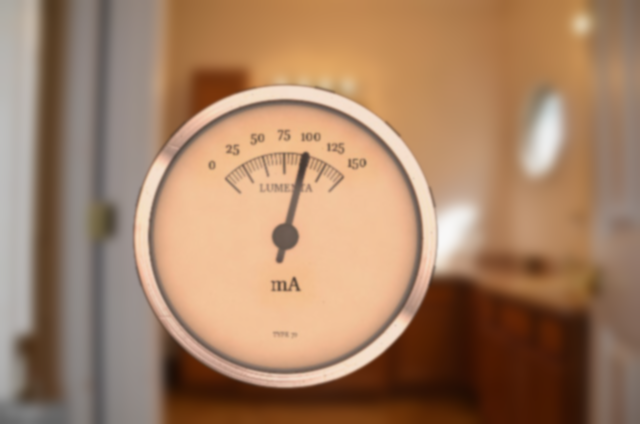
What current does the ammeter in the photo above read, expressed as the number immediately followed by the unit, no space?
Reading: 100mA
